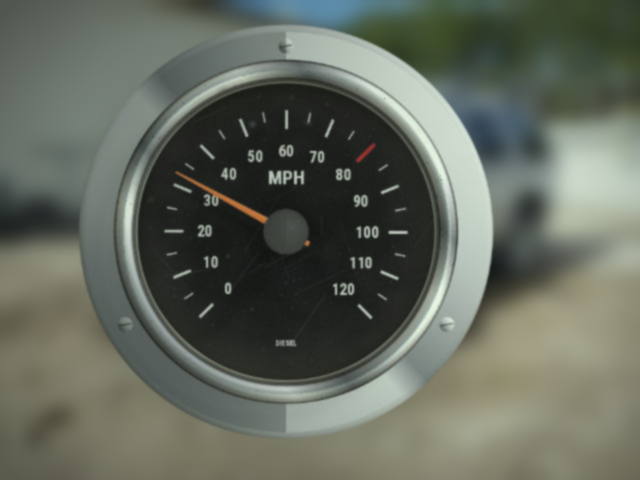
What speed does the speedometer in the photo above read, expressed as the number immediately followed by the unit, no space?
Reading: 32.5mph
